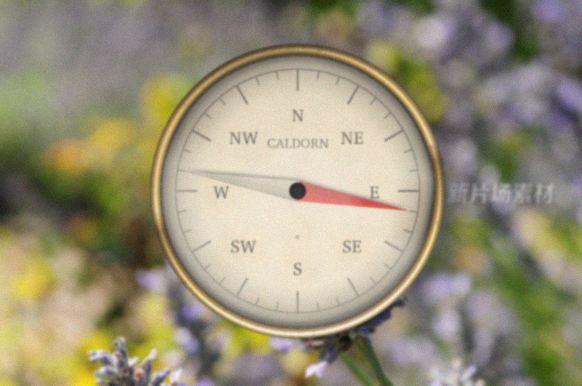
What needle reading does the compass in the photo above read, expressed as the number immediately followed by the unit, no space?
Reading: 100°
